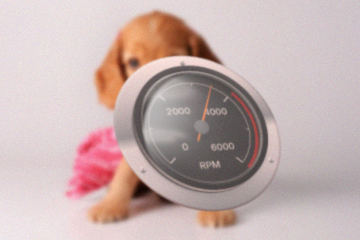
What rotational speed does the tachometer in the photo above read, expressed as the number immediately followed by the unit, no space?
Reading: 3500rpm
